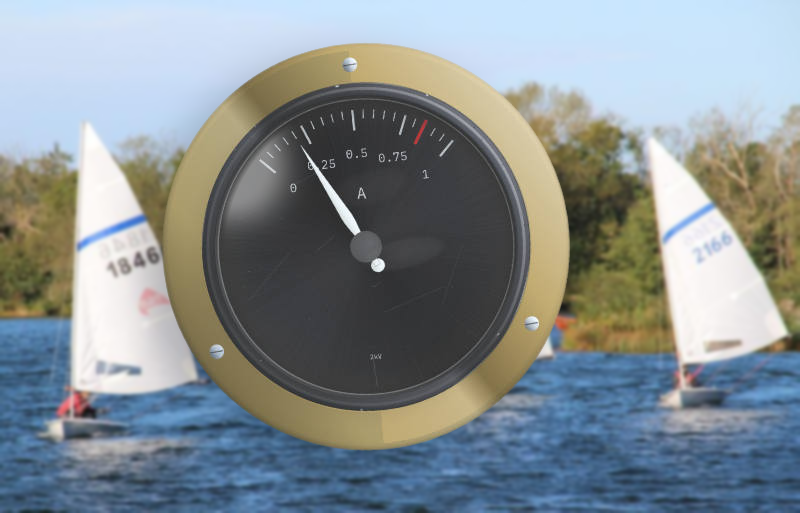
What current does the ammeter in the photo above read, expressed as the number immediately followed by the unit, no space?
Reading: 0.2A
